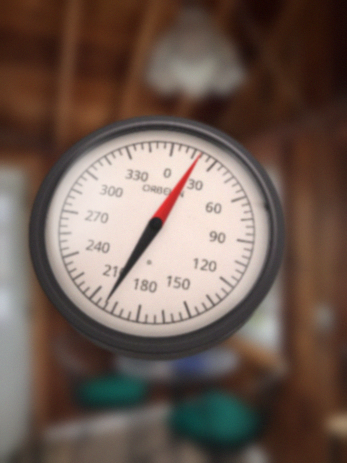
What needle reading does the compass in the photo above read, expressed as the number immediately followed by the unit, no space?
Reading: 20°
